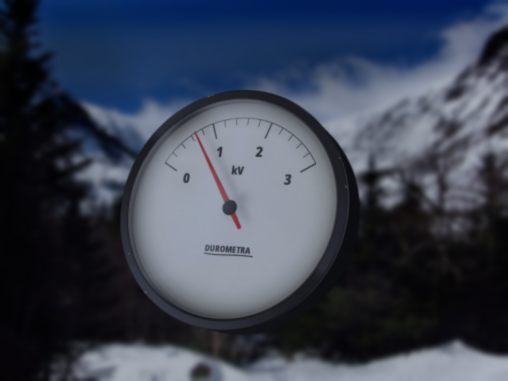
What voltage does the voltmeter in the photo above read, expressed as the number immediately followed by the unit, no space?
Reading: 0.7kV
